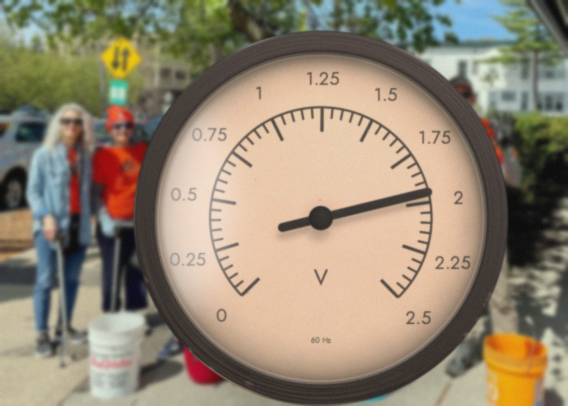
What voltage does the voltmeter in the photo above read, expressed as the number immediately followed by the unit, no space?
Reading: 1.95V
